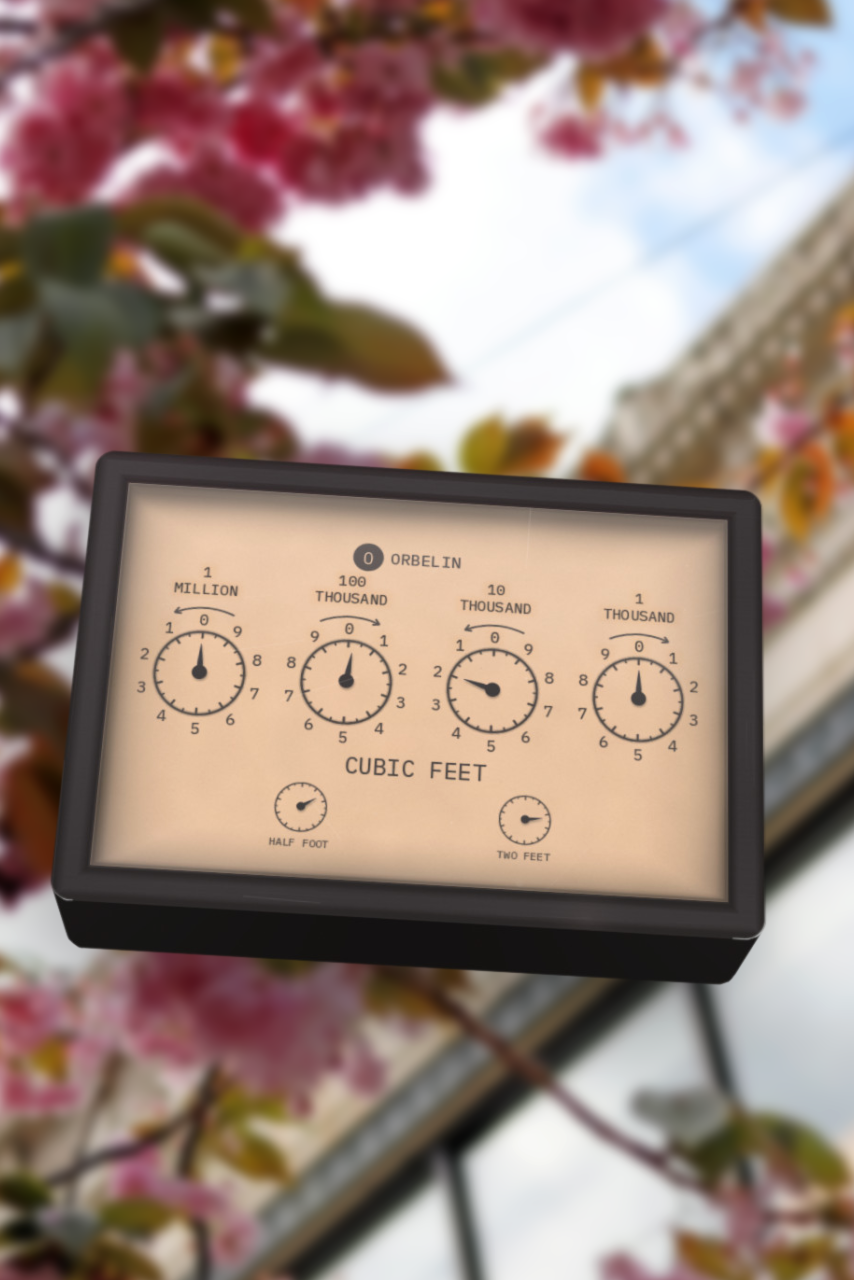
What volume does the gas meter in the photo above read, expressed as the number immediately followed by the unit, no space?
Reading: 2000ft³
